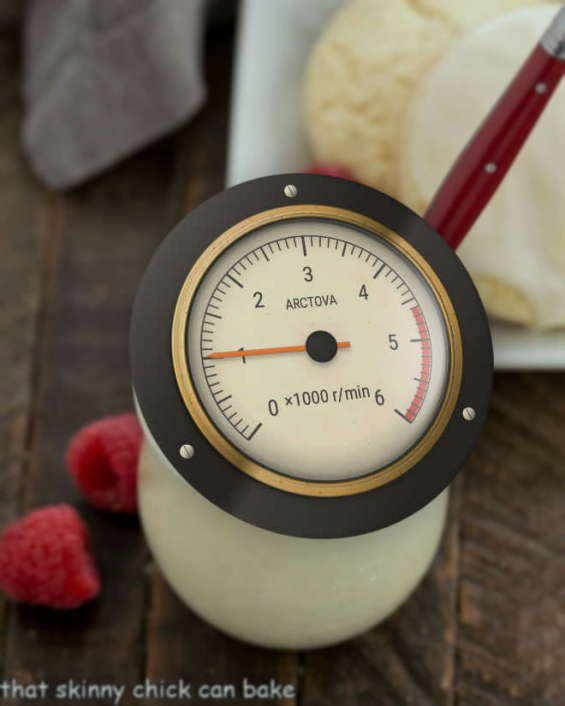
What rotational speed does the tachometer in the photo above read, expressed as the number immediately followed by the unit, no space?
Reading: 1000rpm
